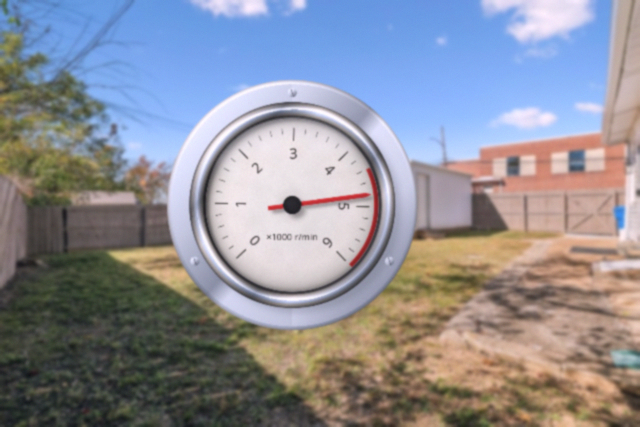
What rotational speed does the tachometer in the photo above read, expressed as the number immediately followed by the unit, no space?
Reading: 4800rpm
